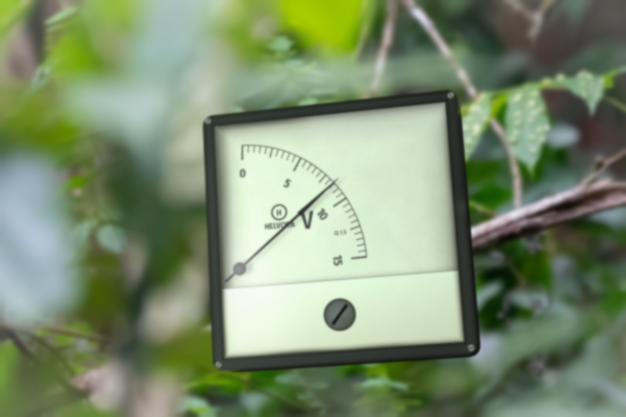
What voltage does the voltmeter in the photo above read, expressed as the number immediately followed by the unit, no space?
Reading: 8.5V
